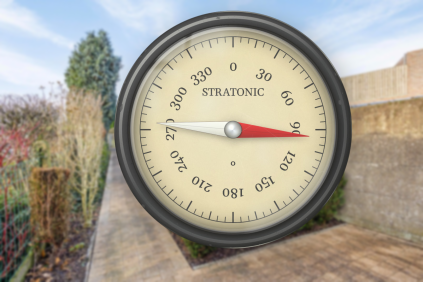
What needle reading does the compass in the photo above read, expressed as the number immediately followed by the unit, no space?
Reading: 95°
